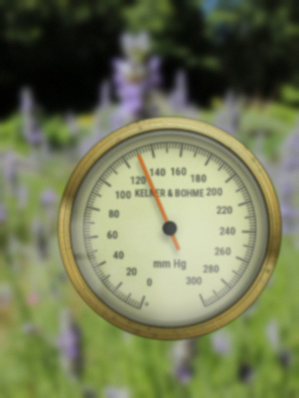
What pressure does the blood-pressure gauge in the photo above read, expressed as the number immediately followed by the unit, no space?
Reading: 130mmHg
